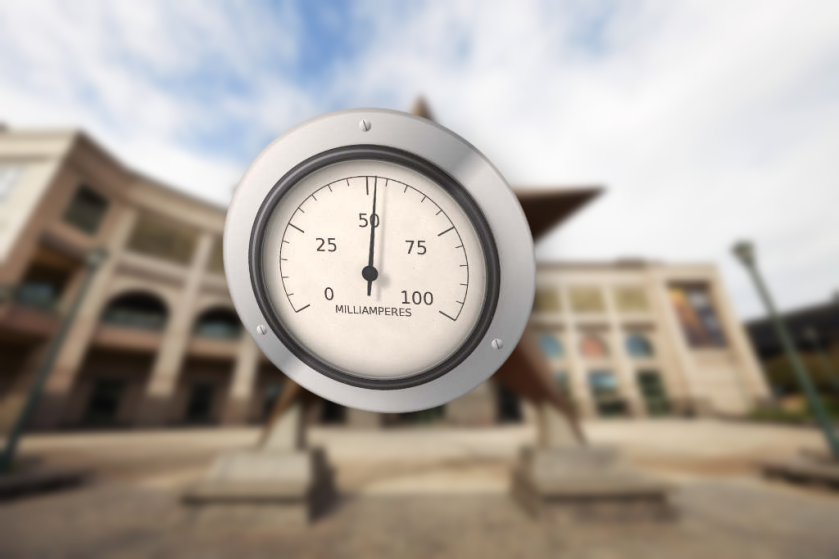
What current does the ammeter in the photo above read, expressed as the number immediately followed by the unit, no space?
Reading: 52.5mA
